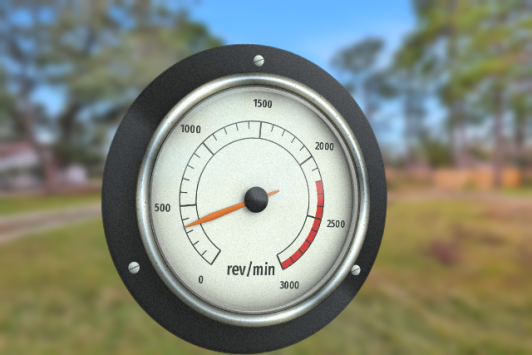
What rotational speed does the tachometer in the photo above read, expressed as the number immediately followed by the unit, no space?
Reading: 350rpm
